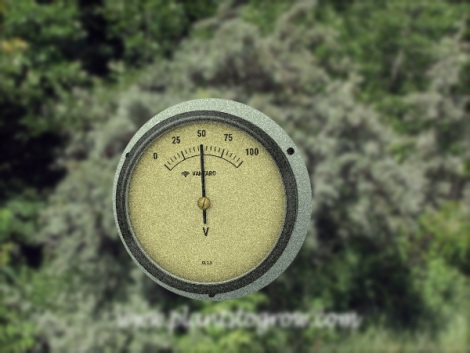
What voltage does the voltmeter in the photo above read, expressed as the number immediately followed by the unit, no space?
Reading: 50V
